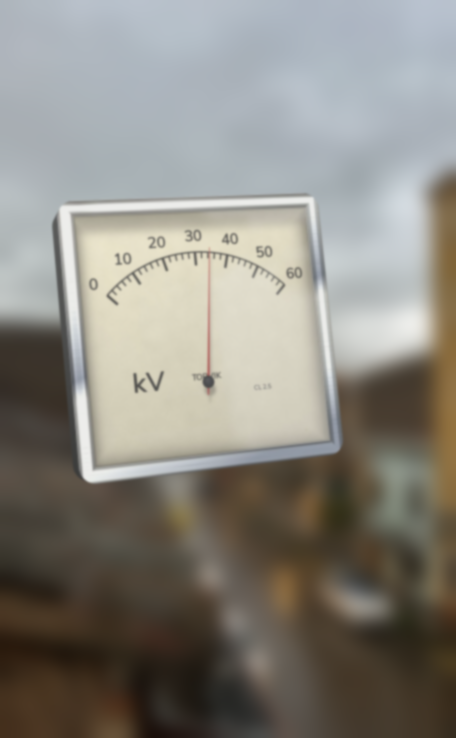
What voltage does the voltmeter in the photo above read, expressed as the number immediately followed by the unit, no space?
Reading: 34kV
